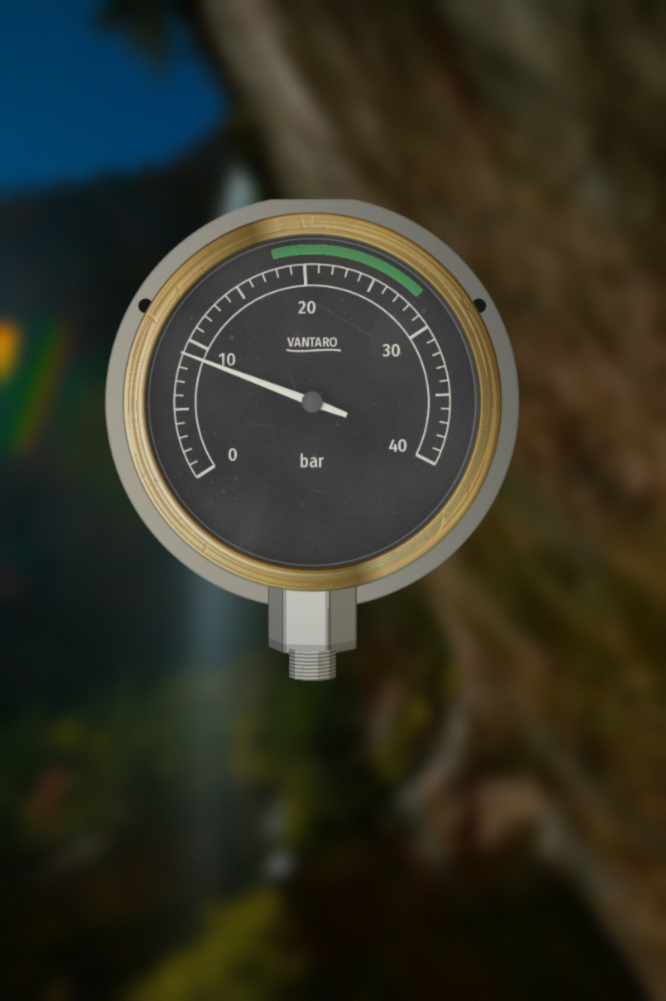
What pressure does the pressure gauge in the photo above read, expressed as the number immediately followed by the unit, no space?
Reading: 9bar
